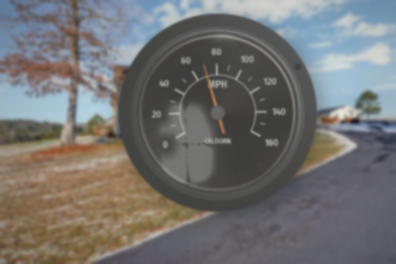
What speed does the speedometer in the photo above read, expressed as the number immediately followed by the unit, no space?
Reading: 70mph
